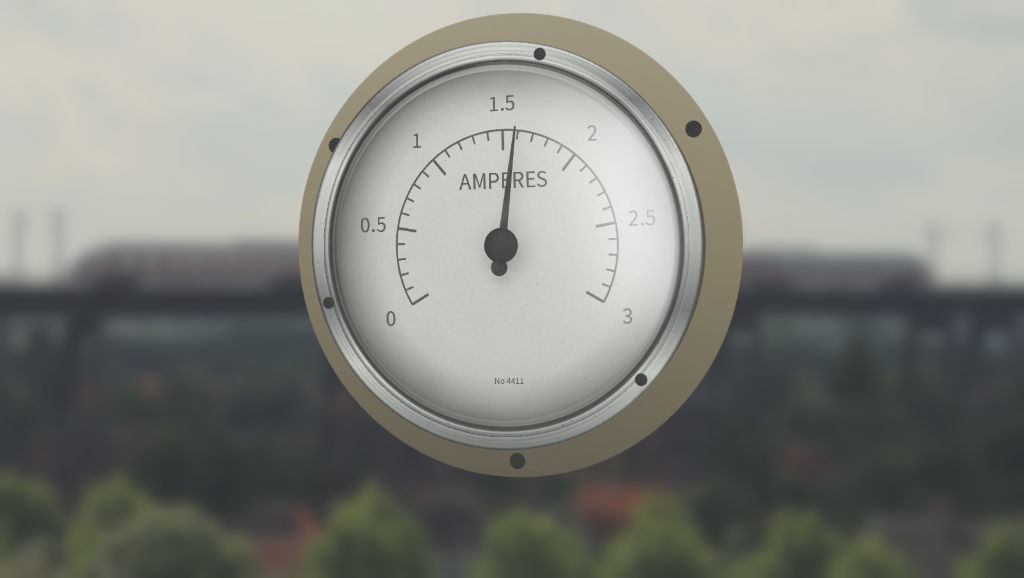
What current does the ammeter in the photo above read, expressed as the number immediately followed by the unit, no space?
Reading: 1.6A
